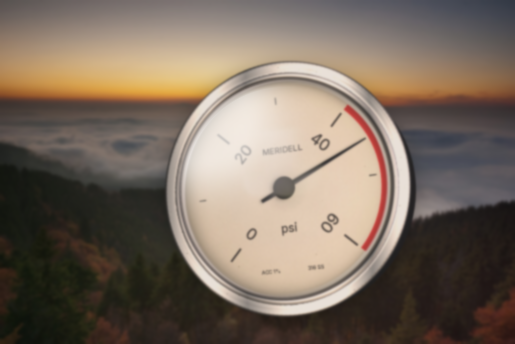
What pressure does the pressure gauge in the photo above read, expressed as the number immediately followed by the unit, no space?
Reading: 45psi
